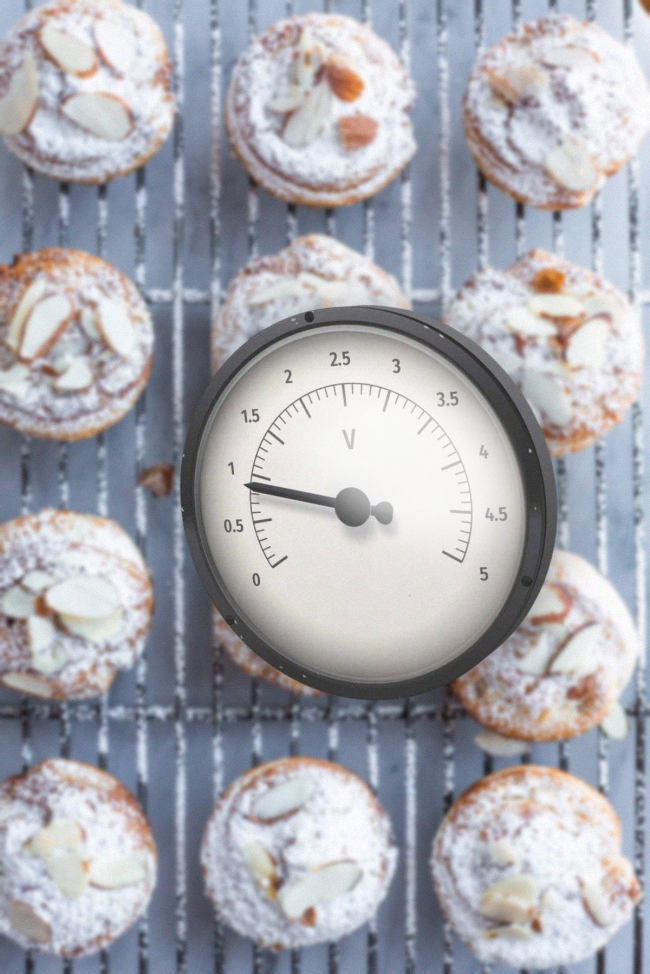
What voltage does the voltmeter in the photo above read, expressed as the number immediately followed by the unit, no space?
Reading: 0.9V
